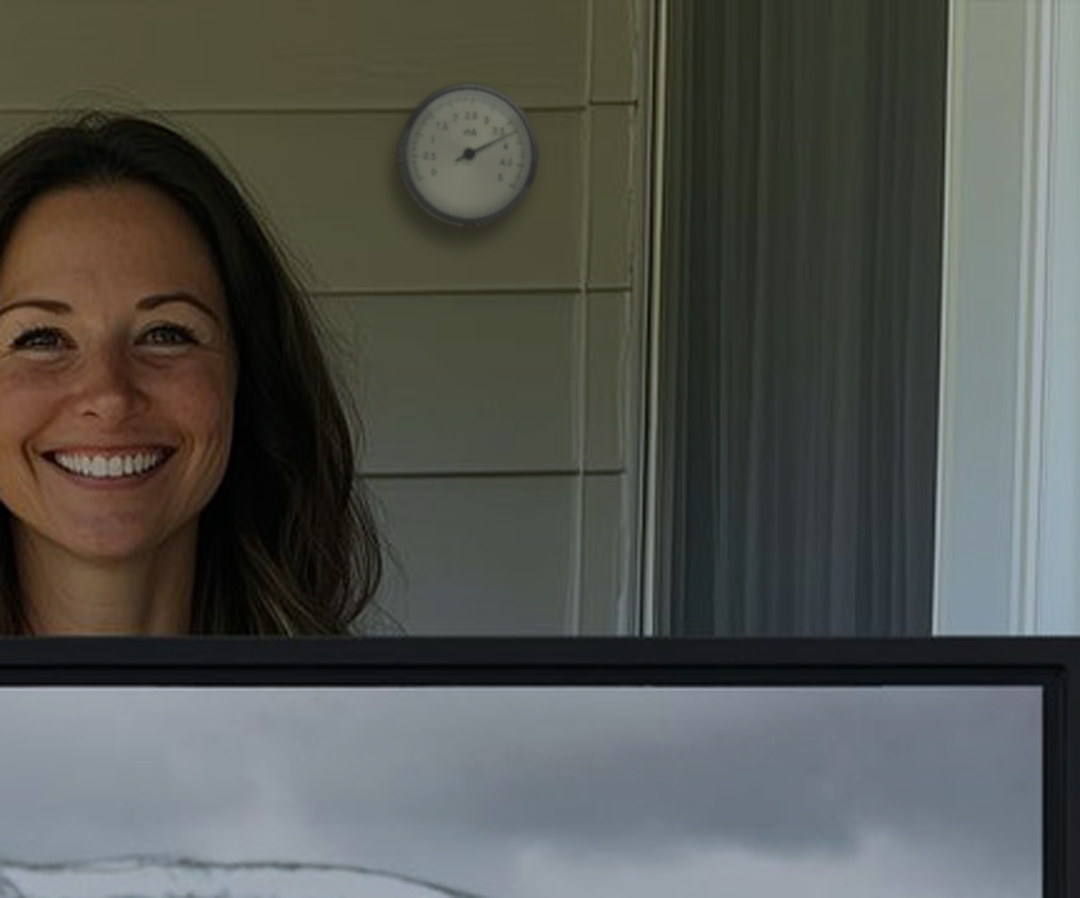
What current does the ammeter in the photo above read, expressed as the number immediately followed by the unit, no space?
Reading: 3.75mA
